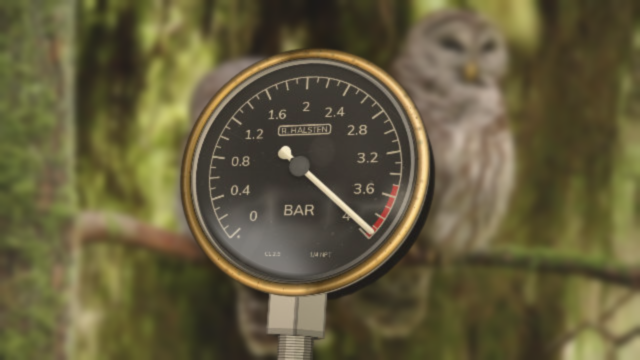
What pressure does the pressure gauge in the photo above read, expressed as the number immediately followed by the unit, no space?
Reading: 3.95bar
